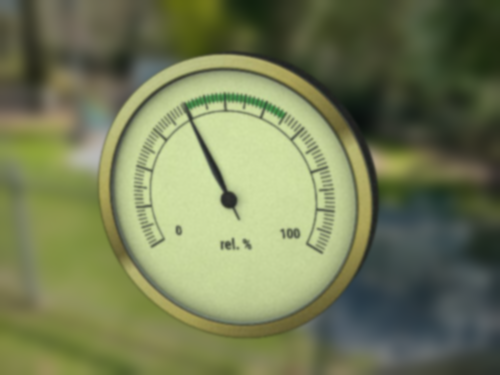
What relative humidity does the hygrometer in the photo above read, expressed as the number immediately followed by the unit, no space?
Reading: 40%
